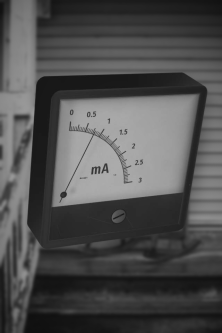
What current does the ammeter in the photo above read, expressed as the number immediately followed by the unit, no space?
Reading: 0.75mA
